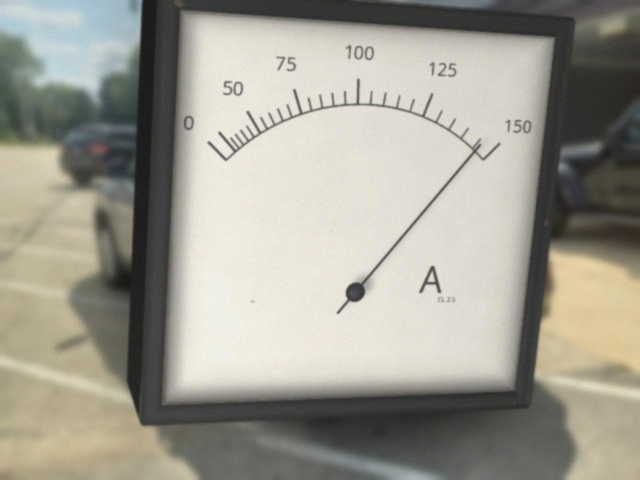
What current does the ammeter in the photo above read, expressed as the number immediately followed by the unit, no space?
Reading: 145A
